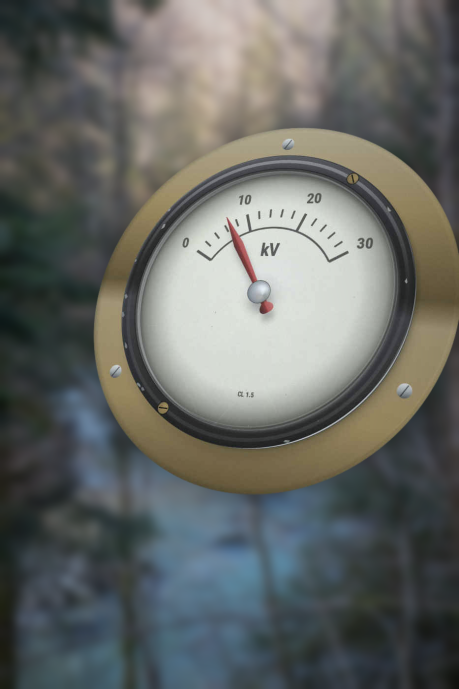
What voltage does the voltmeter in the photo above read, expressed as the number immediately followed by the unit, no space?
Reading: 7kV
